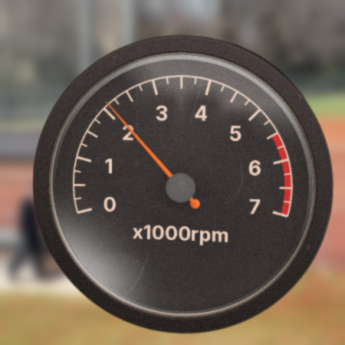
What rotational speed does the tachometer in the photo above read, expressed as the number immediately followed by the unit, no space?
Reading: 2125rpm
